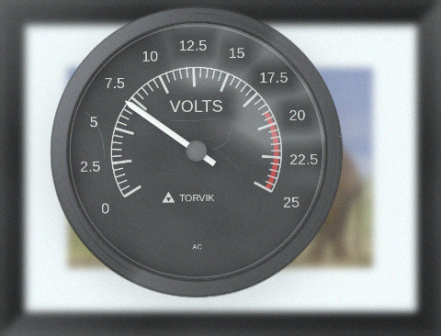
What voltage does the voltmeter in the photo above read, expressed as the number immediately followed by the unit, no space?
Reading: 7V
